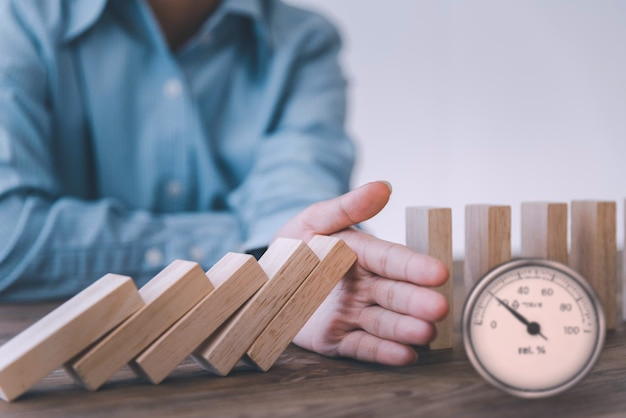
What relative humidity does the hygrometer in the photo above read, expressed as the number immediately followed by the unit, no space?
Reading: 20%
